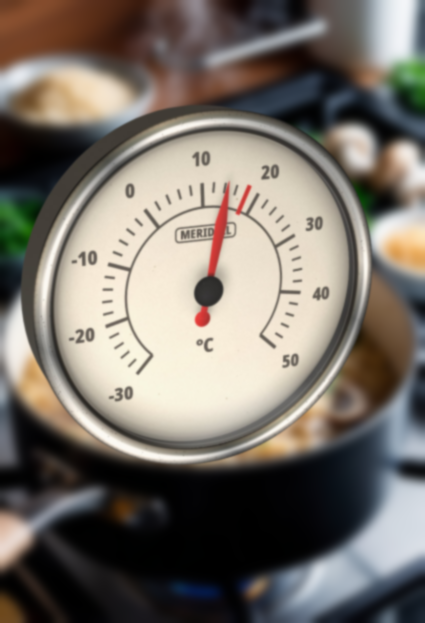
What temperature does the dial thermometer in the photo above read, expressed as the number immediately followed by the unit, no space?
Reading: 14°C
